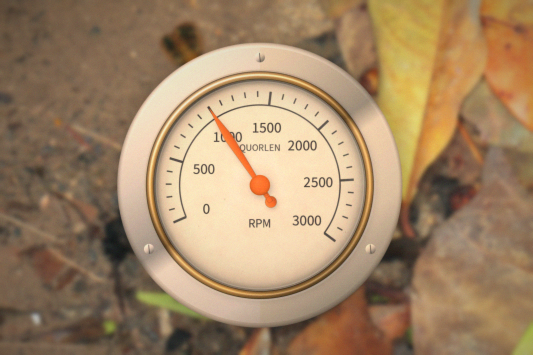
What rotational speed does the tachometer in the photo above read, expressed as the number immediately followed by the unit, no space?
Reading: 1000rpm
